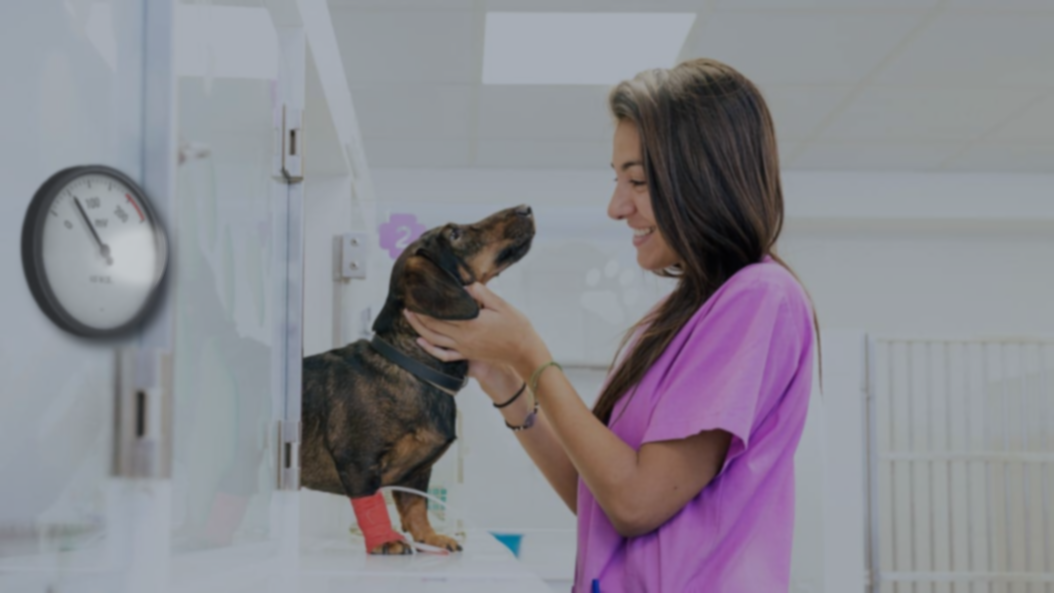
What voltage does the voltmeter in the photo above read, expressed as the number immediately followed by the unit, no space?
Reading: 50mV
